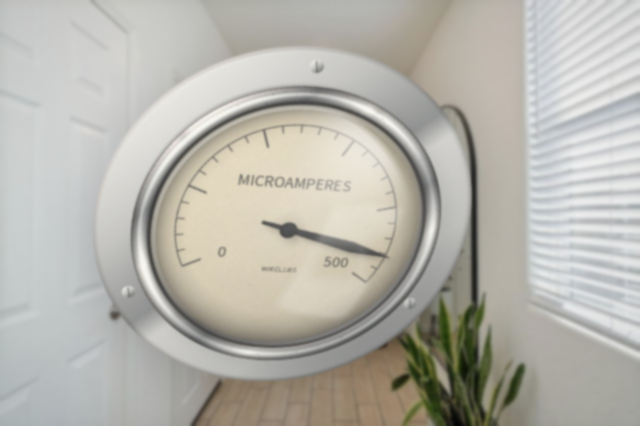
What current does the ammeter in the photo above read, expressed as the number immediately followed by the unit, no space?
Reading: 460µA
